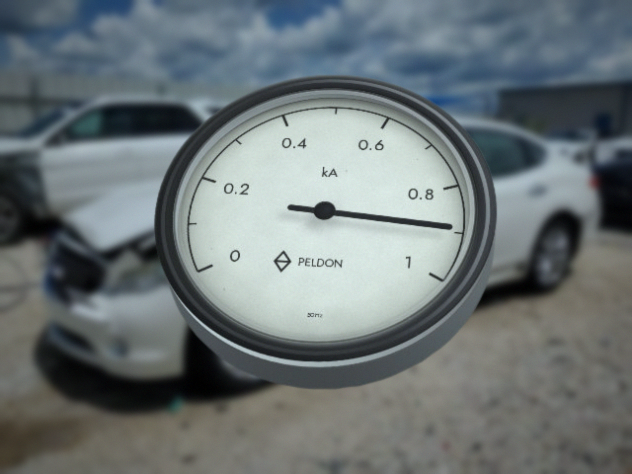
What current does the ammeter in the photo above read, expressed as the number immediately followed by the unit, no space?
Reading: 0.9kA
